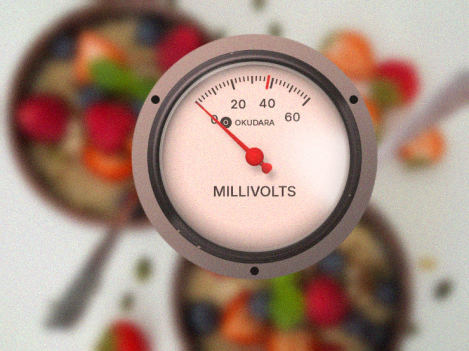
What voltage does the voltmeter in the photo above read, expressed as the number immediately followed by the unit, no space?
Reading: 0mV
